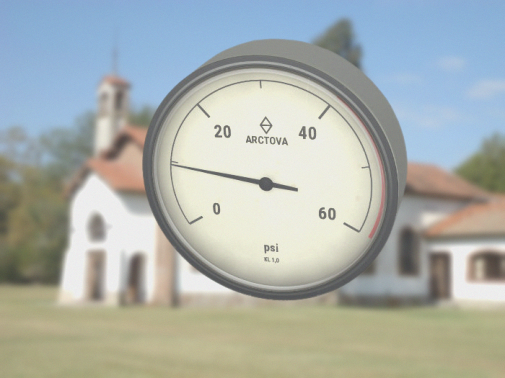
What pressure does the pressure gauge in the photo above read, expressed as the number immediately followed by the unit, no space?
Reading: 10psi
